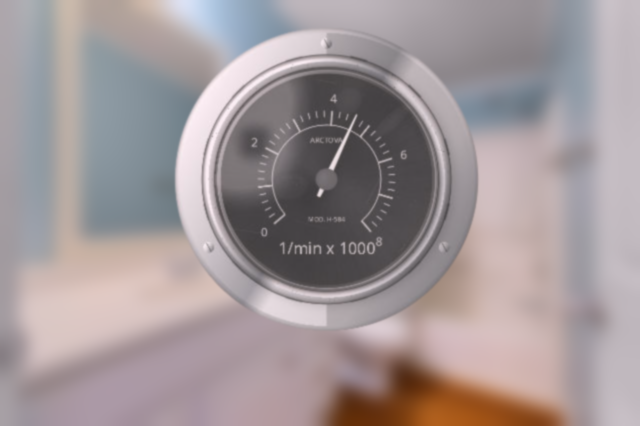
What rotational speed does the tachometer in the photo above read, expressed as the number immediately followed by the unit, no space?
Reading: 4600rpm
